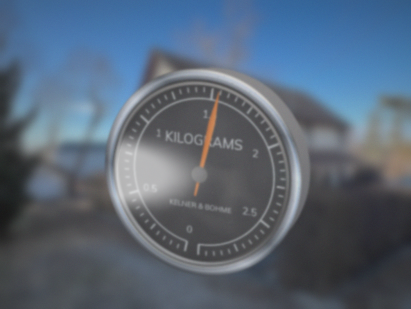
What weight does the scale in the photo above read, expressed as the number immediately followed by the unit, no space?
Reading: 1.55kg
